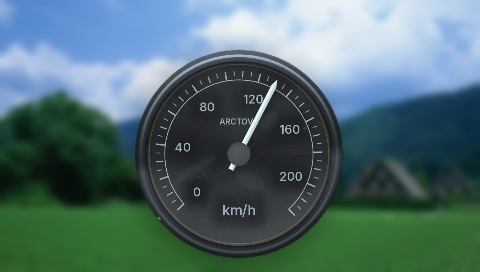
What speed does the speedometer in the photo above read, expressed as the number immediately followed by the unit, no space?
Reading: 130km/h
